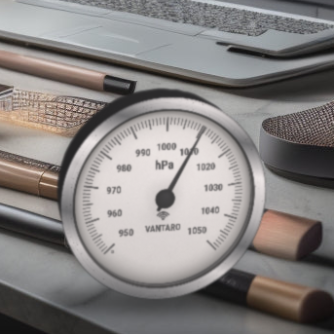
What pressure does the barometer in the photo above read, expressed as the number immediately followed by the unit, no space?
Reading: 1010hPa
